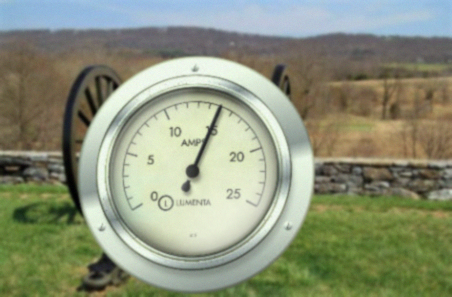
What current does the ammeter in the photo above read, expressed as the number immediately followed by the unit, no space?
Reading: 15A
